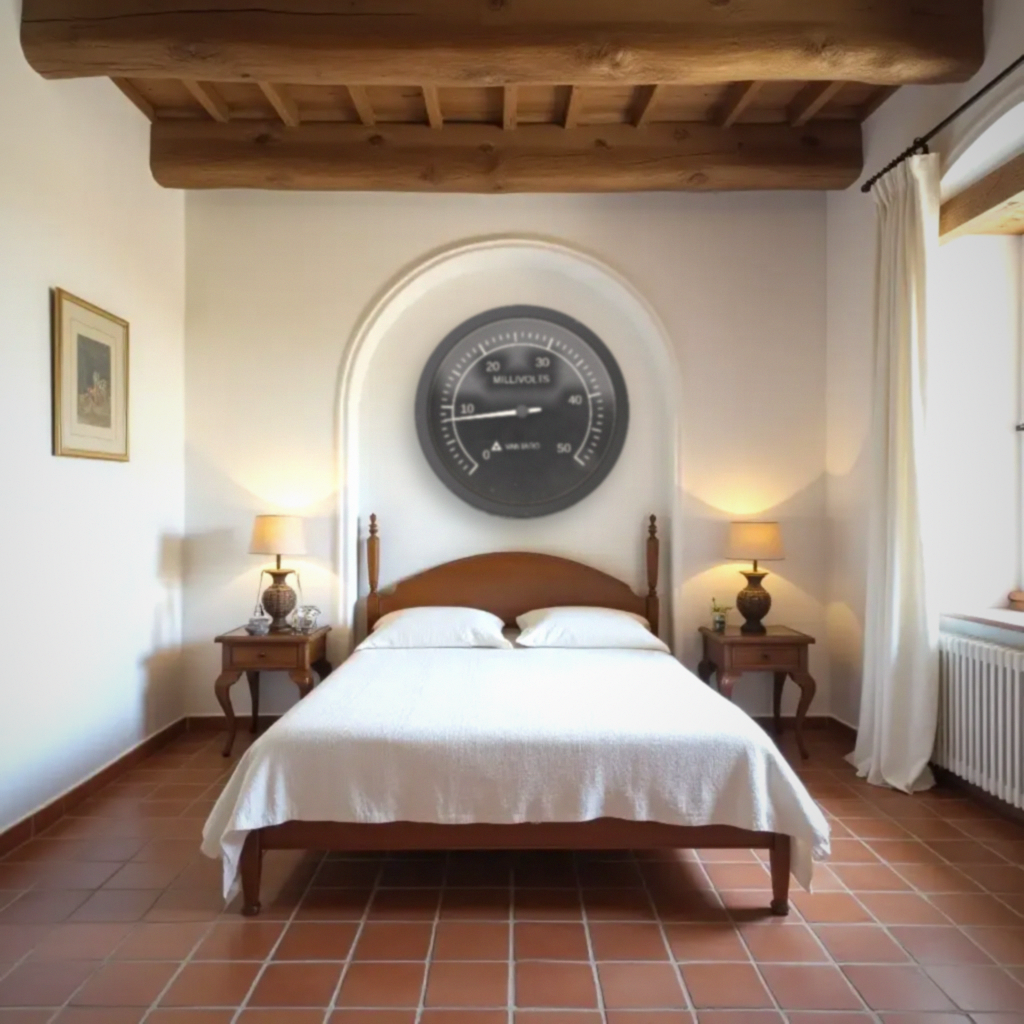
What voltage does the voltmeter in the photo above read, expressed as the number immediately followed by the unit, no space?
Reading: 8mV
